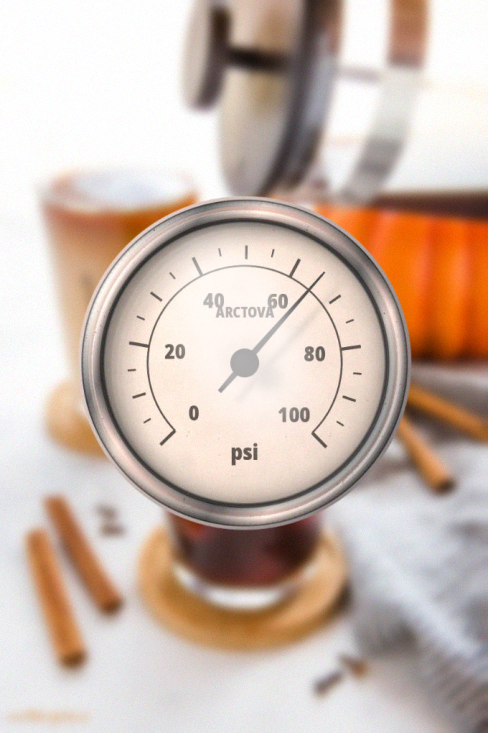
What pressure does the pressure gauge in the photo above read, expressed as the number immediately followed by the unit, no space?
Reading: 65psi
